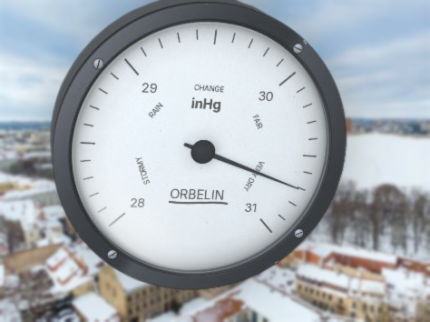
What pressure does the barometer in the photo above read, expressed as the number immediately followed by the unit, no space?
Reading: 30.7inHg
